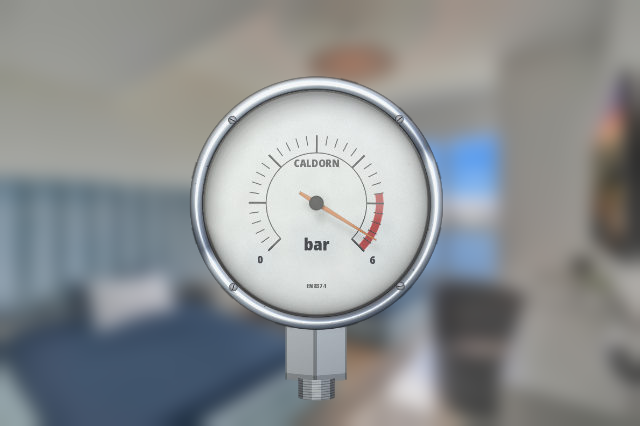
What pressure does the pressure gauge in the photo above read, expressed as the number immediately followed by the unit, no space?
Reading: 5.7bar
